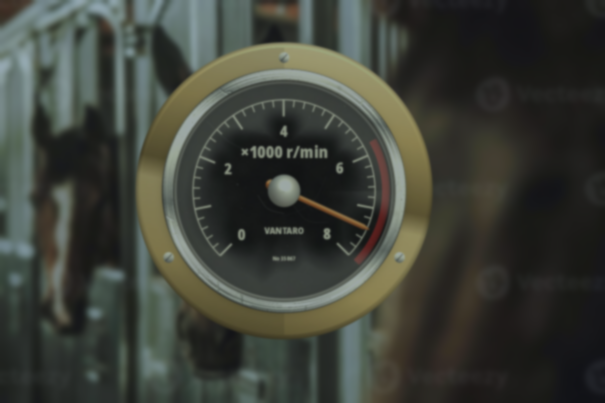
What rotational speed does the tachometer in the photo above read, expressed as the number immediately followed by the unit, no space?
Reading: 7400rpm
